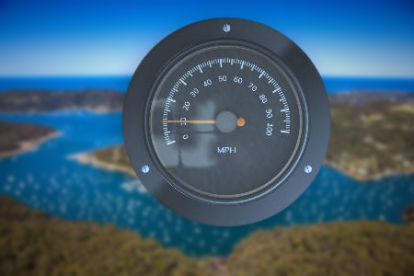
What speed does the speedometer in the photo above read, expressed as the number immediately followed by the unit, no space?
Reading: 10mph
